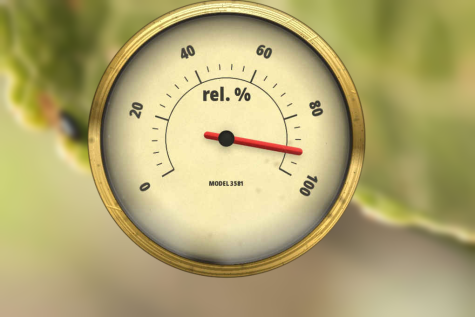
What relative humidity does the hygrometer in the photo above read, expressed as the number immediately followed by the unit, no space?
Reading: 92%
